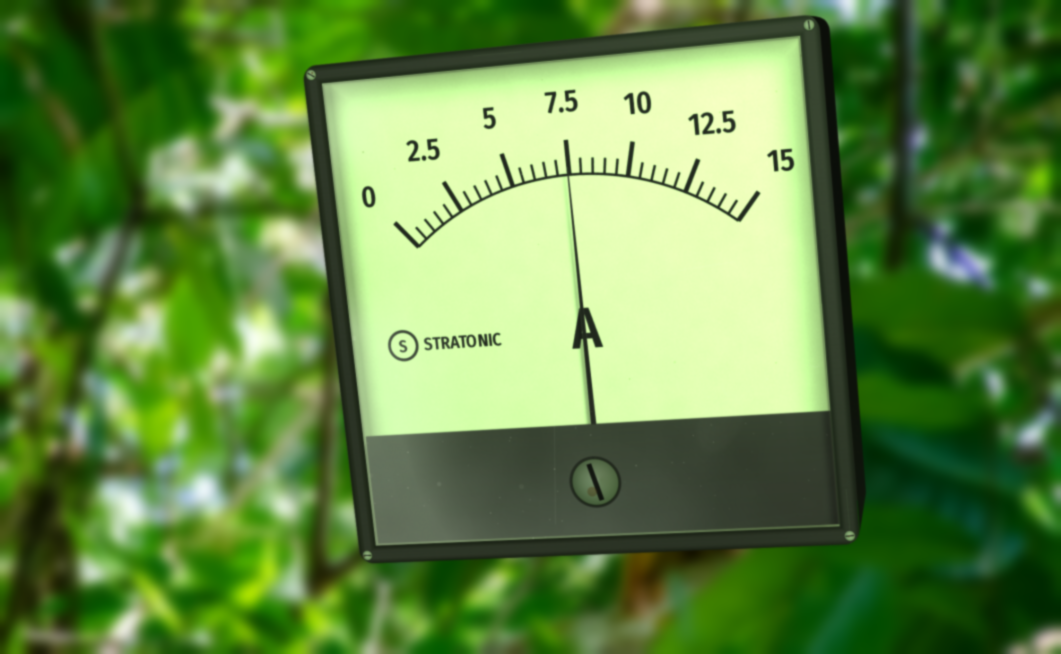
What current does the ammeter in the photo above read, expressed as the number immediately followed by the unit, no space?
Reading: 7.5A
